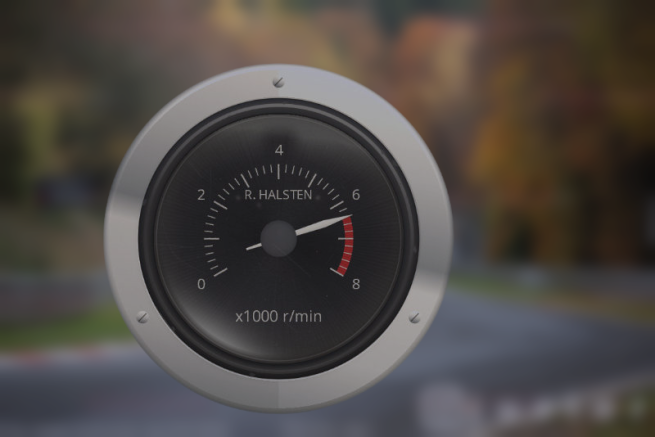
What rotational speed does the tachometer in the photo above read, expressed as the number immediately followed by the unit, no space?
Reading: 6400rpm
